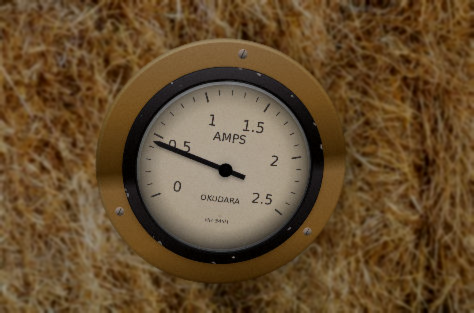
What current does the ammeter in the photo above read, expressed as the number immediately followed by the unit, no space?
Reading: 0.45A
